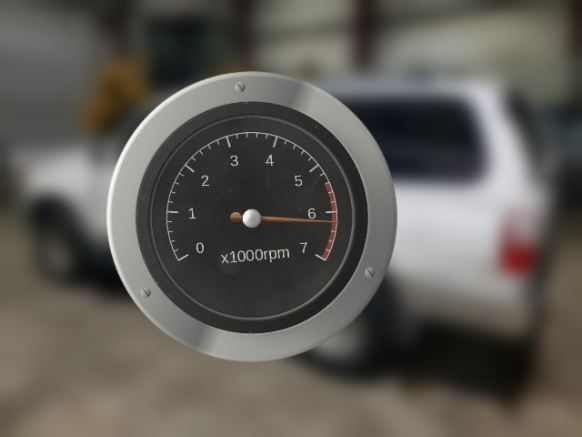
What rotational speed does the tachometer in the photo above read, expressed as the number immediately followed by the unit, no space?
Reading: 6200rpm
